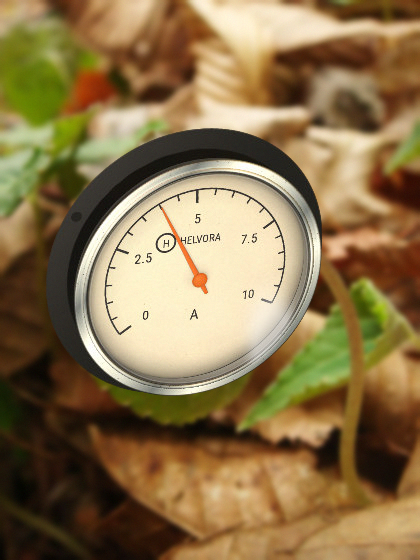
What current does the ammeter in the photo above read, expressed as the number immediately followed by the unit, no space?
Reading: 4A
